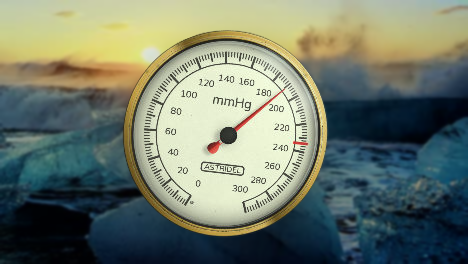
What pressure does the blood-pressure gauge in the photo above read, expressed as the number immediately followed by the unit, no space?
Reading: 190mmHg
